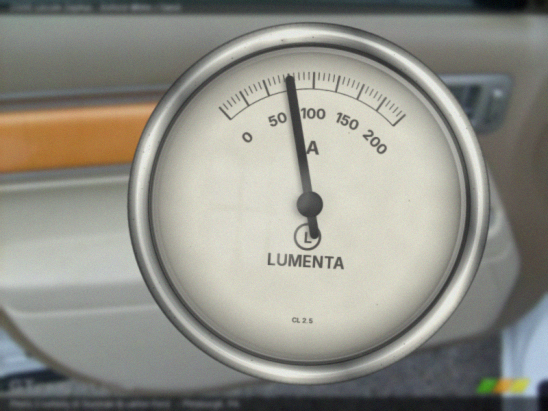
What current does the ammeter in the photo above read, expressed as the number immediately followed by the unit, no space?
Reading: 75A
